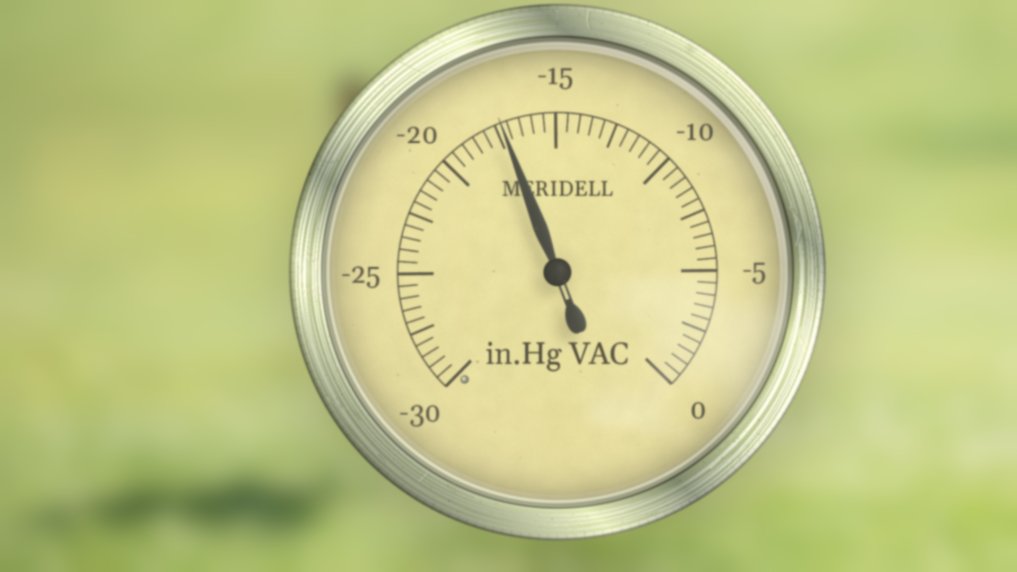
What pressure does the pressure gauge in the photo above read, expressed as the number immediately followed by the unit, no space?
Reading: -17.25inHg
